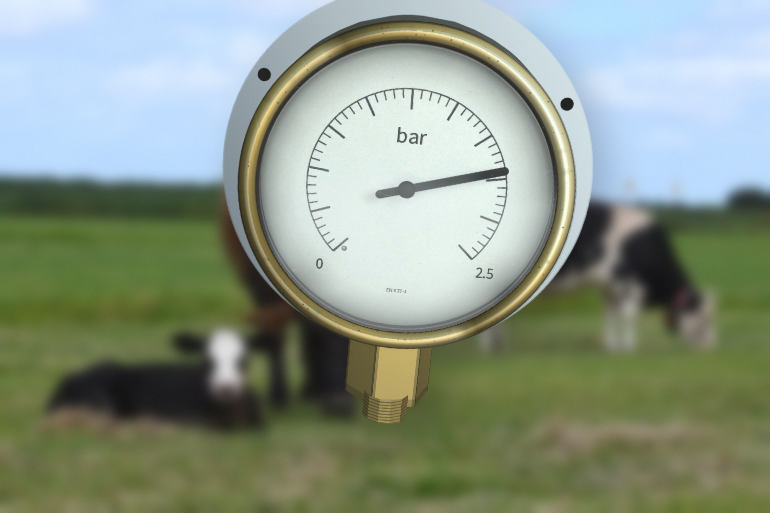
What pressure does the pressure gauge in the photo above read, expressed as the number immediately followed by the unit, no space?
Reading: 1.95bar
